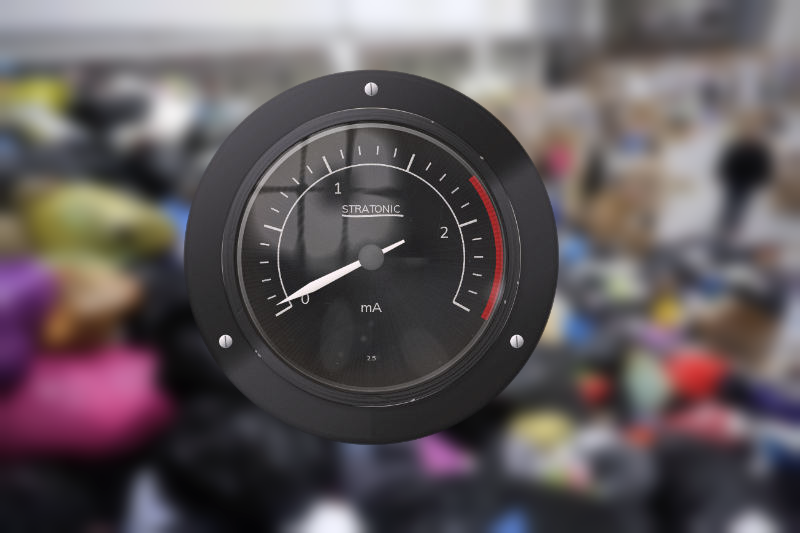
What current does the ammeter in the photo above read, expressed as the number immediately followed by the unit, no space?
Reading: 0.05mA
